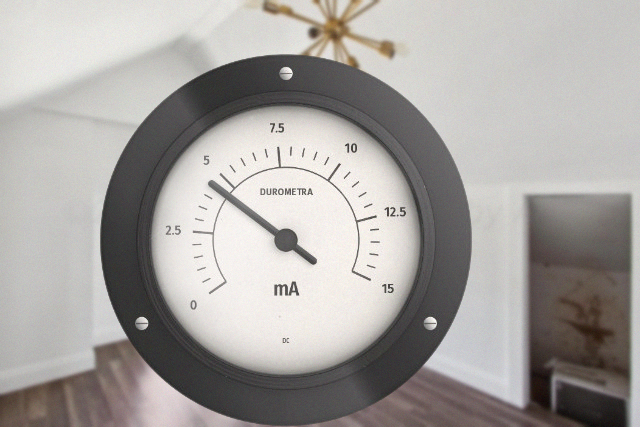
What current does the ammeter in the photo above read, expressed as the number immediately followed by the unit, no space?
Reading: 4.5mA
